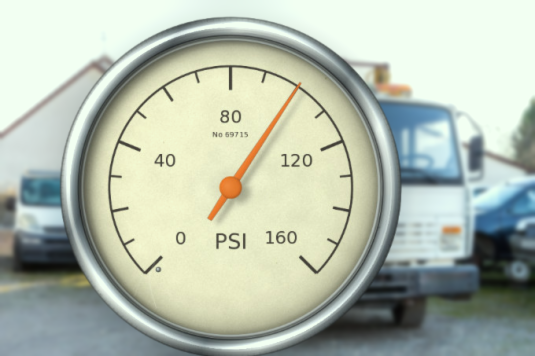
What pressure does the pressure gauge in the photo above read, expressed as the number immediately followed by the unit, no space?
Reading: 100psi
